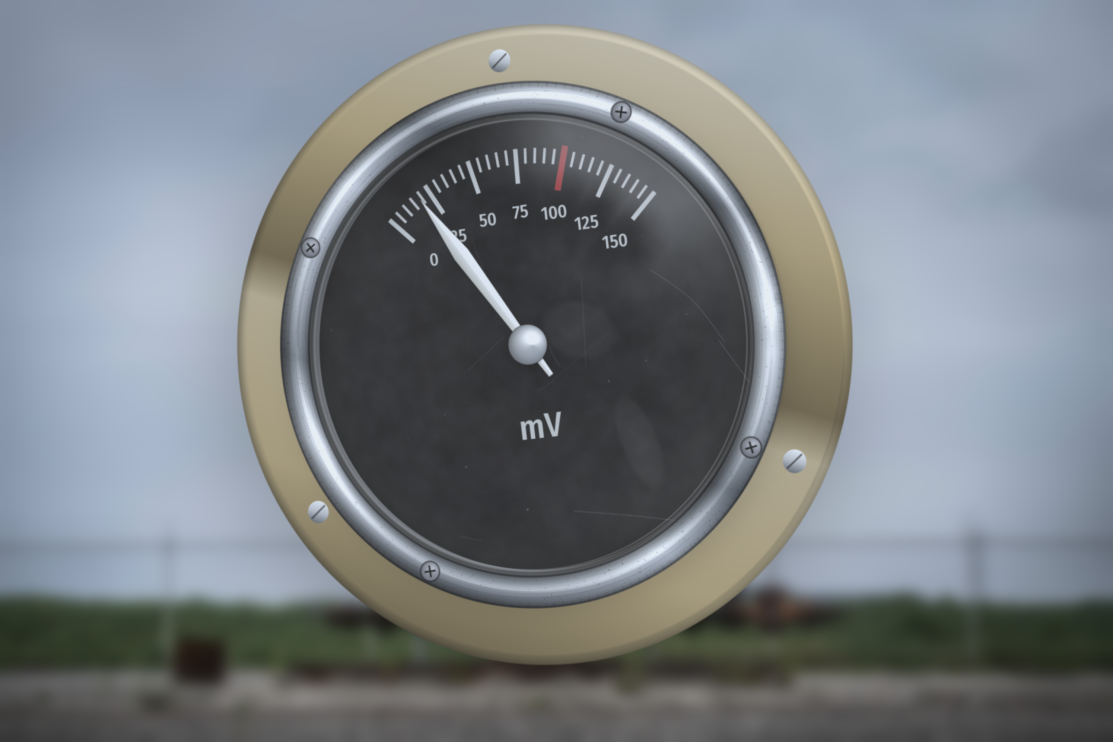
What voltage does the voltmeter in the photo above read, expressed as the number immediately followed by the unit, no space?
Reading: 20mV
